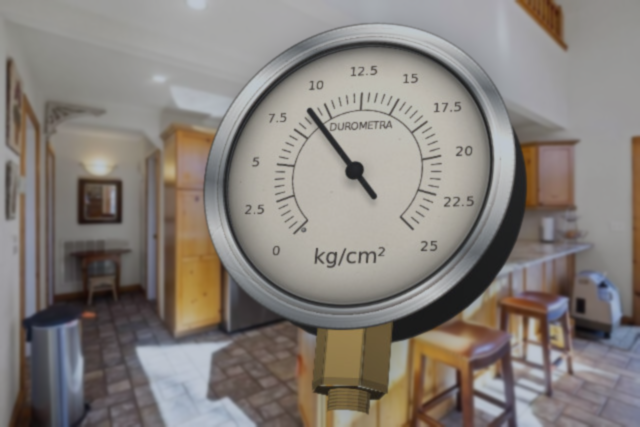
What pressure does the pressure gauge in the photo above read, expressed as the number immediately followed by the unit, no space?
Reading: 9kg/cm²
